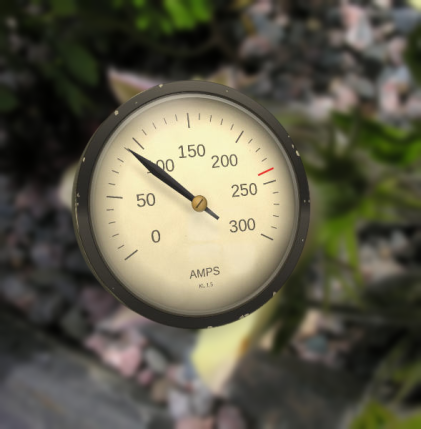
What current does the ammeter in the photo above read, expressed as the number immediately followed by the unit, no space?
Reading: 90A
